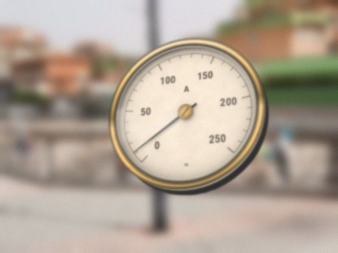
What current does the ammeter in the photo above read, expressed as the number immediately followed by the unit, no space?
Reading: 10A
